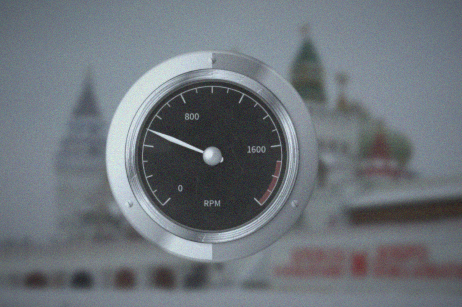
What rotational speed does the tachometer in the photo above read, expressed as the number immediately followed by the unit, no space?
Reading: 500rpm
